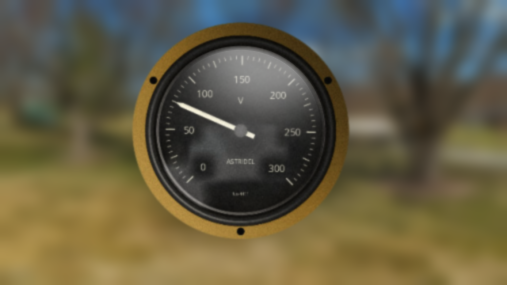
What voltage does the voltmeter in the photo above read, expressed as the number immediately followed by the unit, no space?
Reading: 75V
